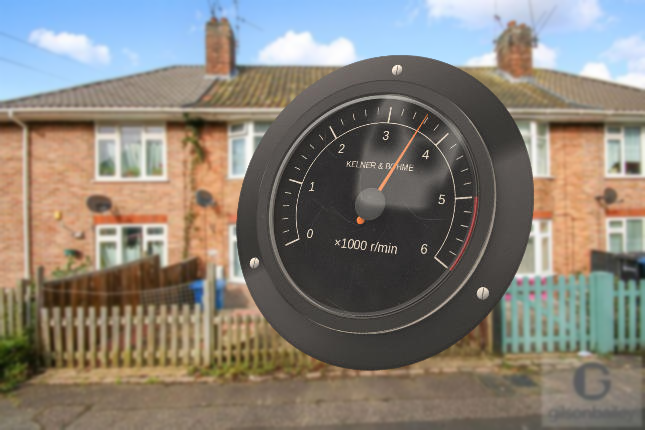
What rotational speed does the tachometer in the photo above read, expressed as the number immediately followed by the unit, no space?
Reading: 3600rpm
